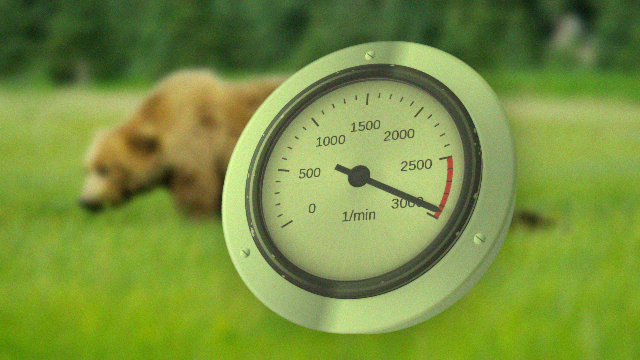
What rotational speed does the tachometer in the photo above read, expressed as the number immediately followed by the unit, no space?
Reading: 2950rpm
